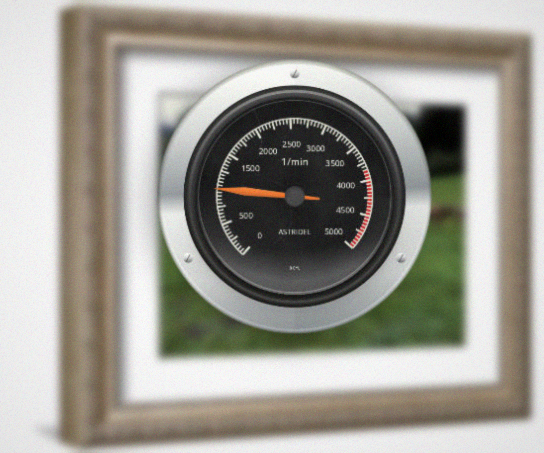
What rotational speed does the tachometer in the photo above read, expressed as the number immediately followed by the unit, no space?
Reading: 1000rpm
